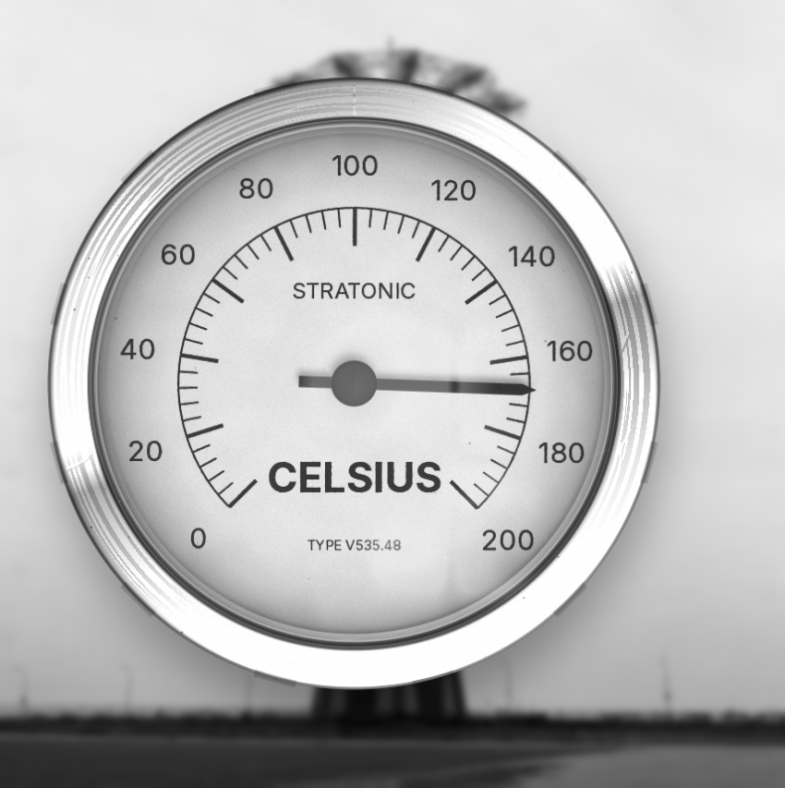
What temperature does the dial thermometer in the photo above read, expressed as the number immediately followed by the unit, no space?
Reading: 168°C
